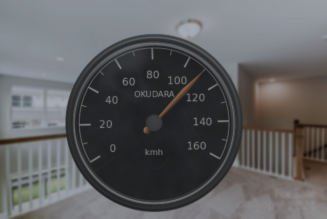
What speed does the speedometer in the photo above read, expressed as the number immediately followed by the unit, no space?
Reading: 110km/h
